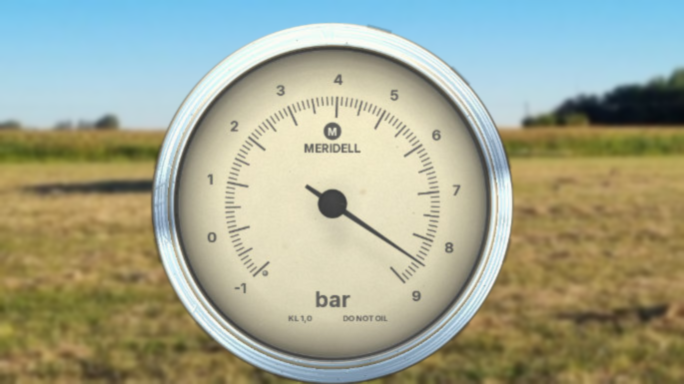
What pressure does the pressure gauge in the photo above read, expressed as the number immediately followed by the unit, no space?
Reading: 8.5bar
